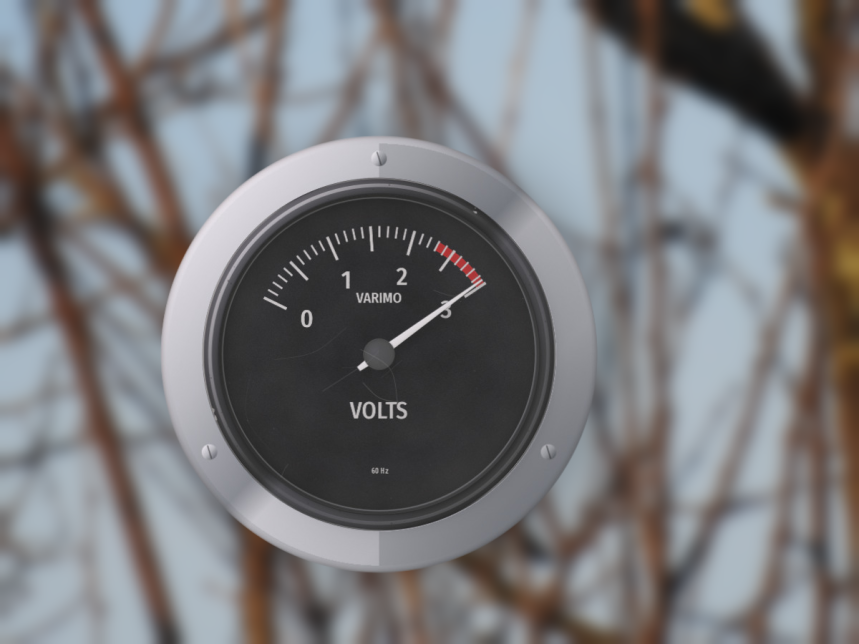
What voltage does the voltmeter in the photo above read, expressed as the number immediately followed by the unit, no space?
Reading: 2.95V
